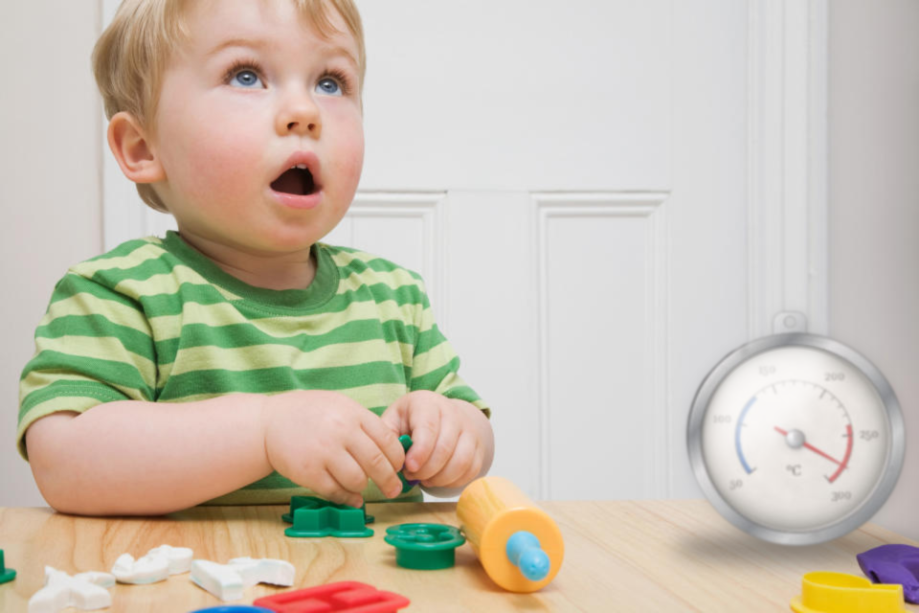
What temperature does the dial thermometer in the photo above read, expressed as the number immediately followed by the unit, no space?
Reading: 280°C
